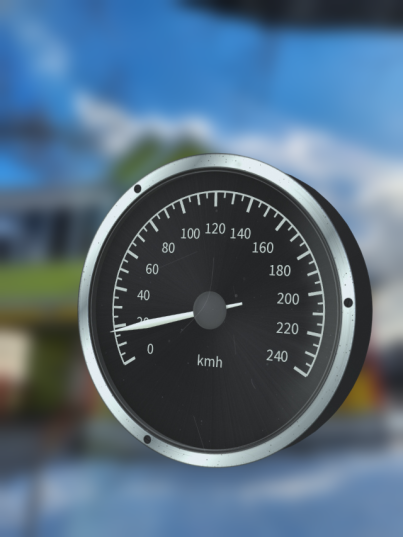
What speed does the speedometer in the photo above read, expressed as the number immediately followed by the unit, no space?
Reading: 17.5km/h
